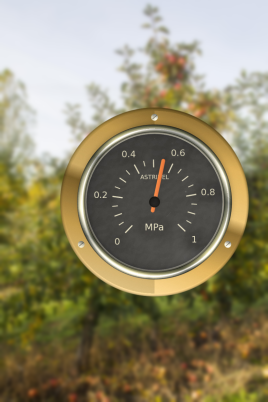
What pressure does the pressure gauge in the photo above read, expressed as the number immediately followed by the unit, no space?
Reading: 0.55MPa
